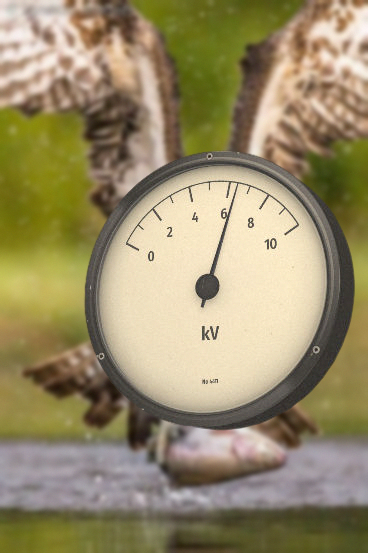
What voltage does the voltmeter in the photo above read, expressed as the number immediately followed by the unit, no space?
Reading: 6.5kV
